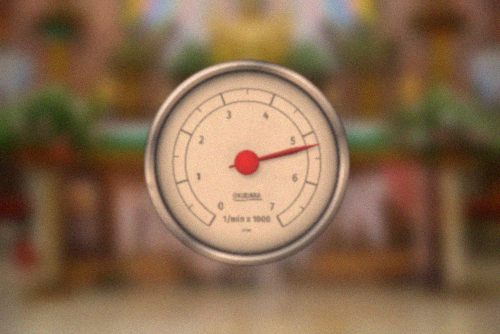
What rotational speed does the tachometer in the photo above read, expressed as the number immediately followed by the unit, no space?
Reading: 5250rpm
